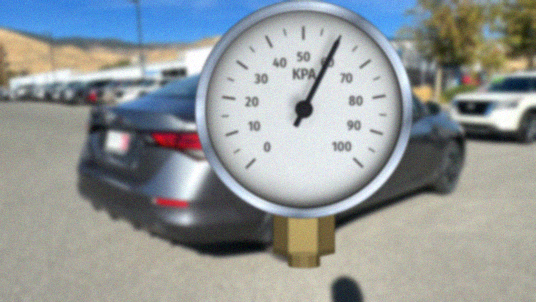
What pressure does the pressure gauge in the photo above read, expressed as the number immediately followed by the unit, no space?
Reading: 60kPa
